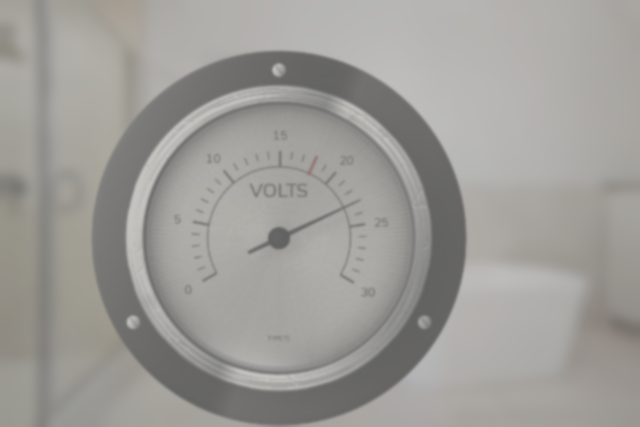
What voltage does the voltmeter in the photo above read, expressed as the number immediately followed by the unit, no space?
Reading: 23V
